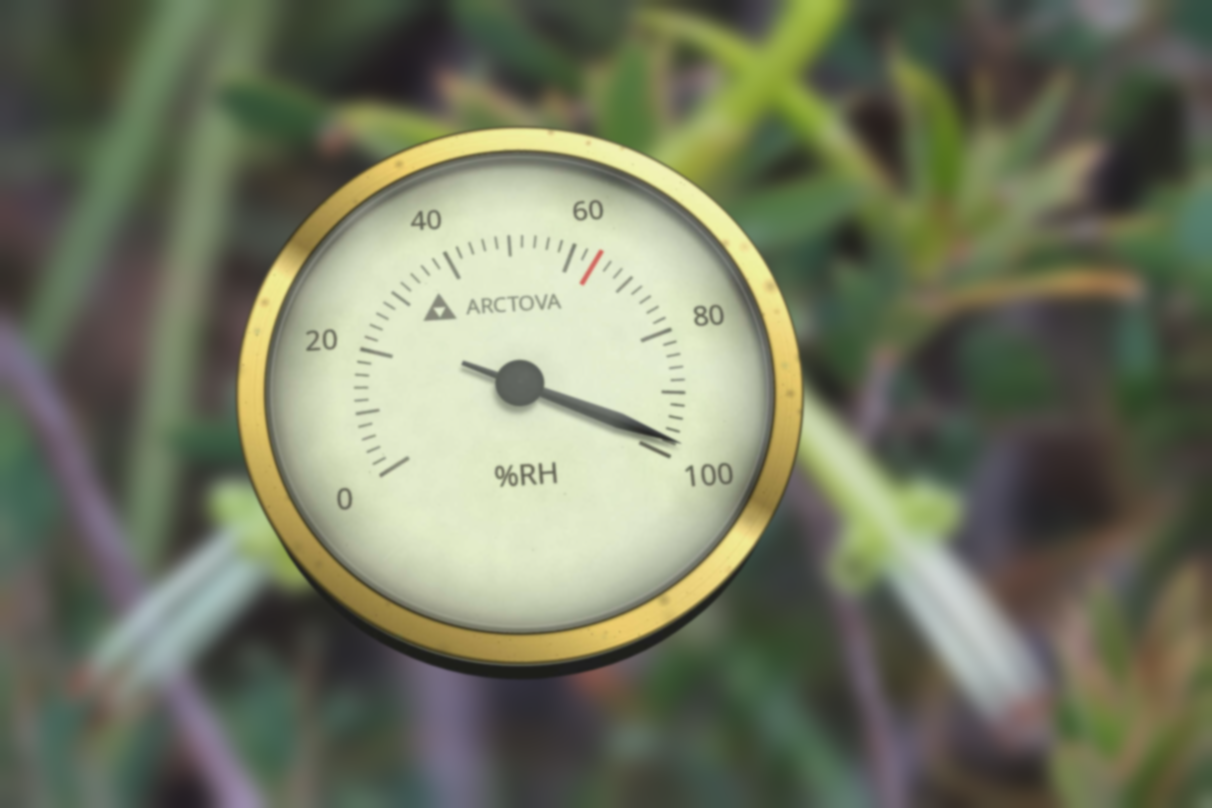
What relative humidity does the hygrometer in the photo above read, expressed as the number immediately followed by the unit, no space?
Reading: 98%
